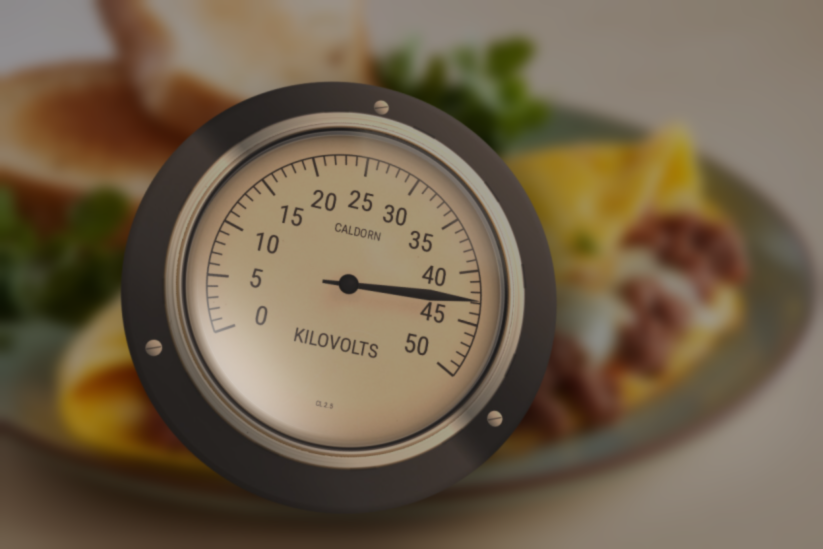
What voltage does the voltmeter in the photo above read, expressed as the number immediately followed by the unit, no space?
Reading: 43kV
